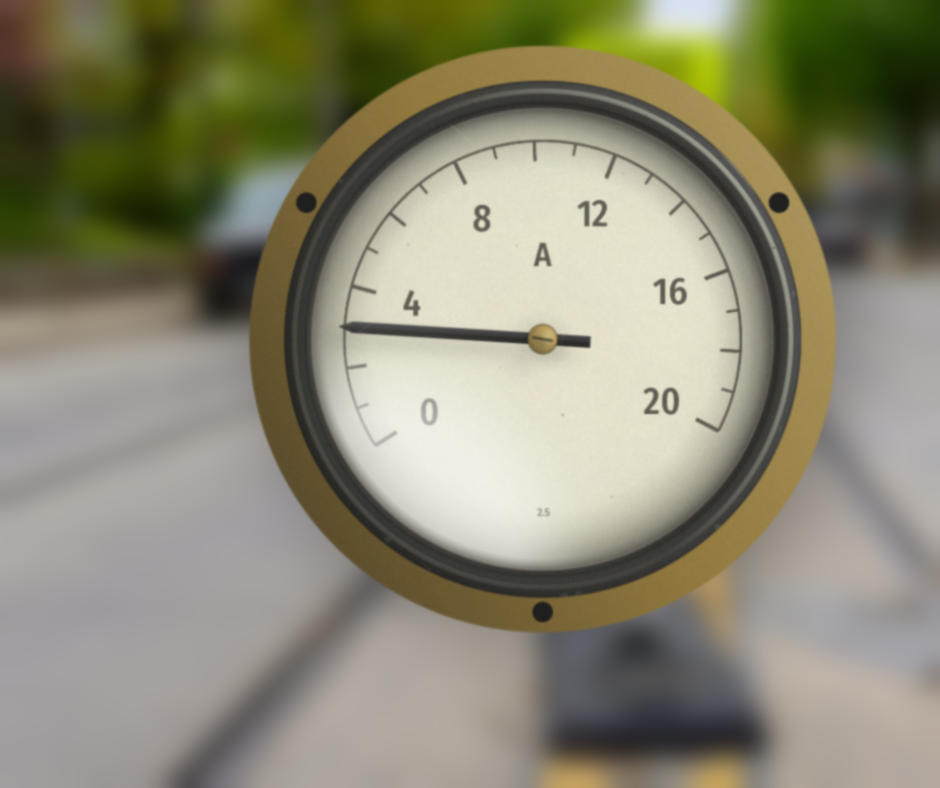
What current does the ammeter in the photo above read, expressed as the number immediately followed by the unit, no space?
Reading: 3A
